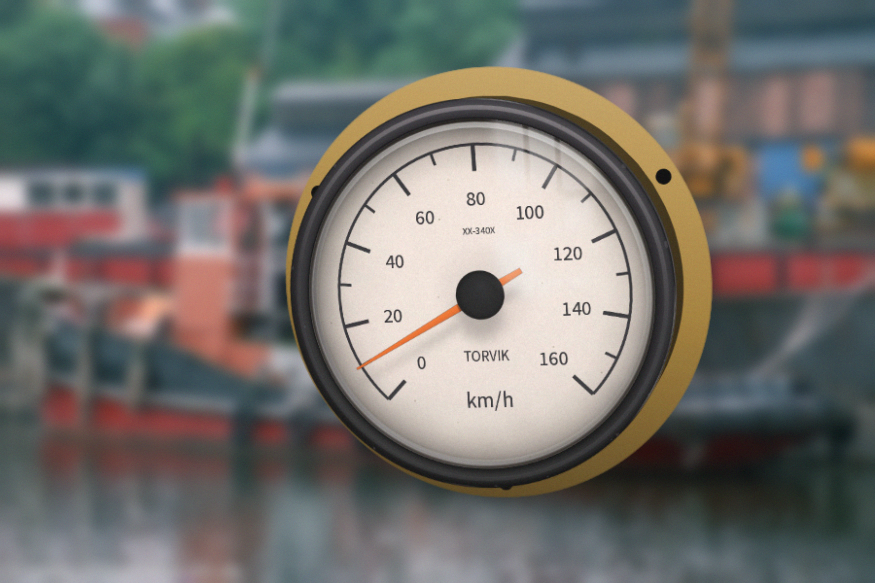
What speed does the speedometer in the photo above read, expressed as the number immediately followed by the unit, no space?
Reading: 10km/h
